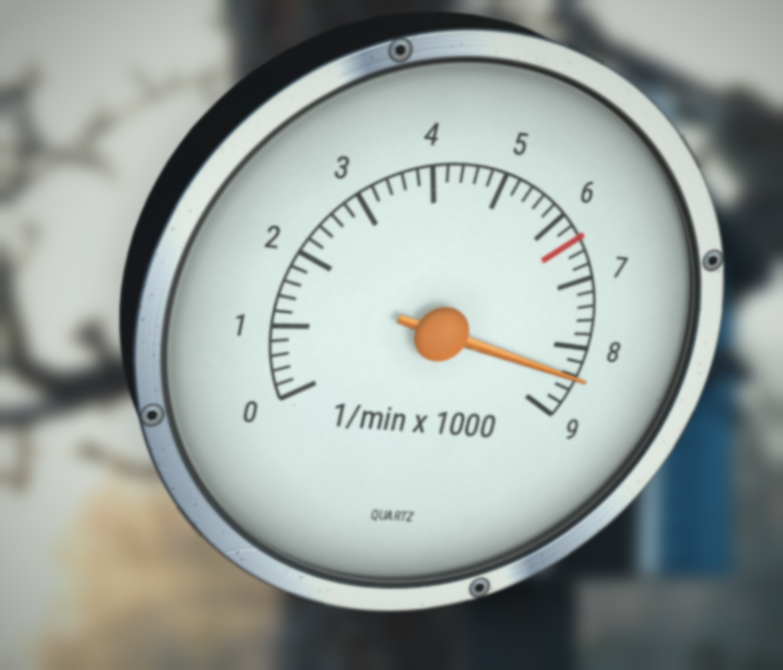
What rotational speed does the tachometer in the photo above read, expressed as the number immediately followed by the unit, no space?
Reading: 8400rpm
